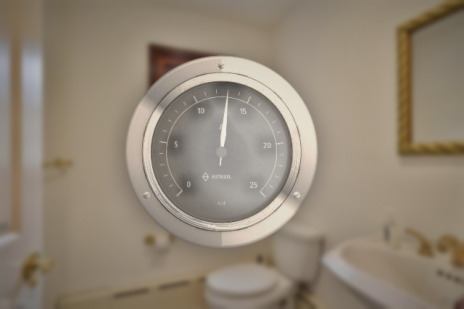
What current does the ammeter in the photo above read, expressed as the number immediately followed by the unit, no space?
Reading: 13A
